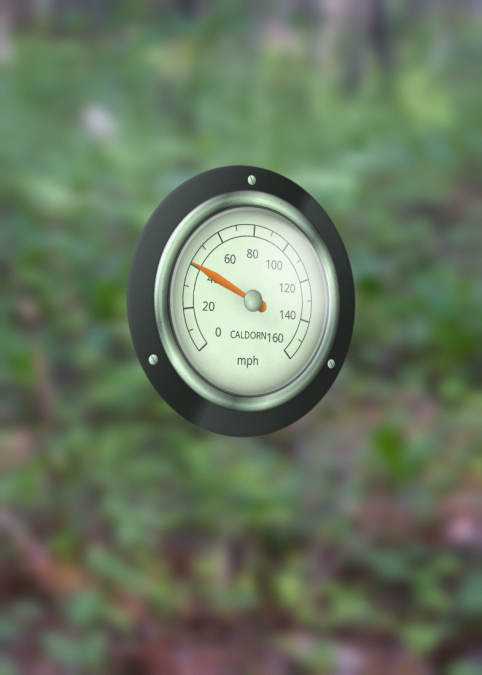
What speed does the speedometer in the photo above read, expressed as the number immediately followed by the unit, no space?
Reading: 40mph
